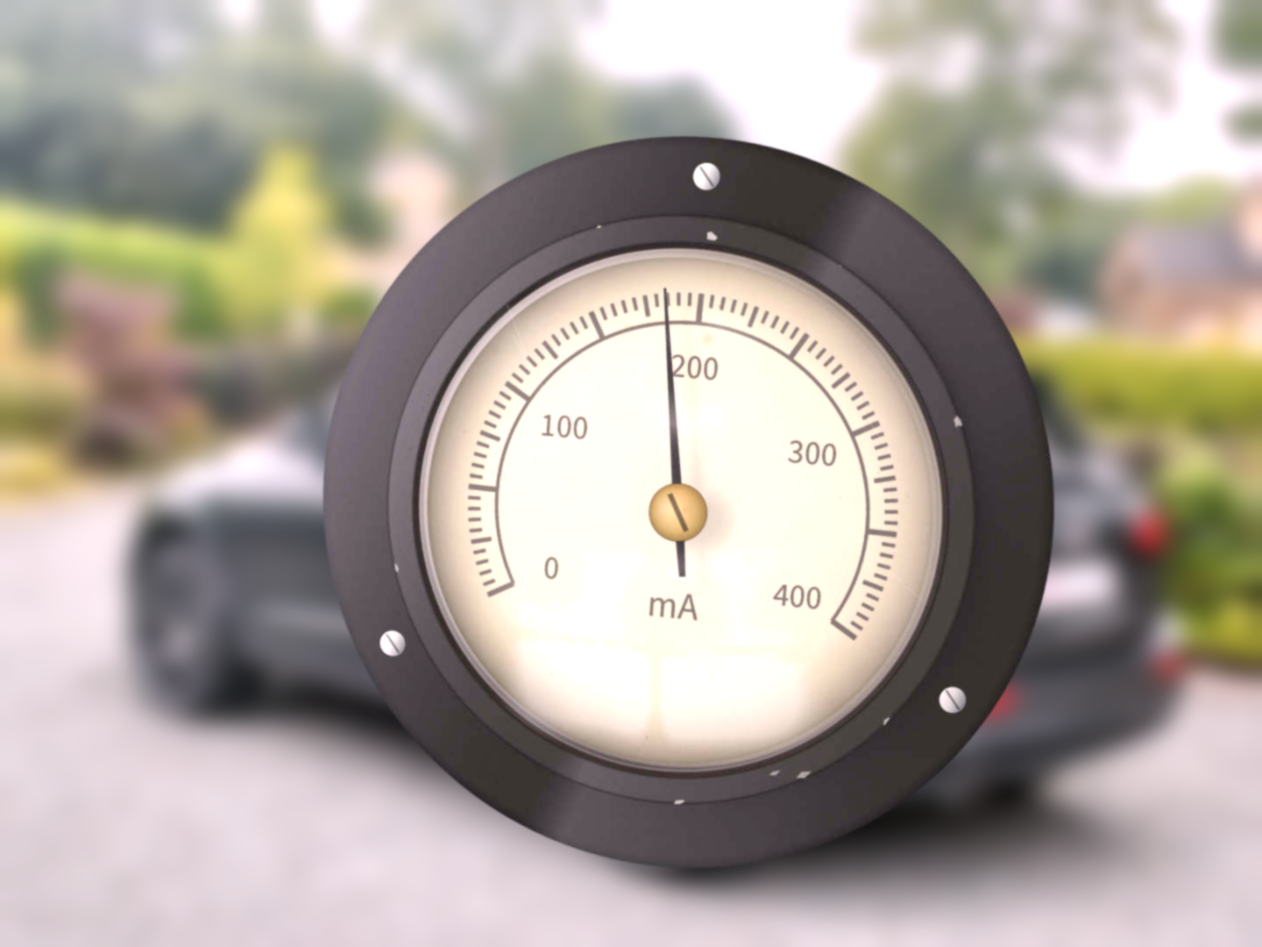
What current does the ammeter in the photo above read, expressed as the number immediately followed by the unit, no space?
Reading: 185mA
